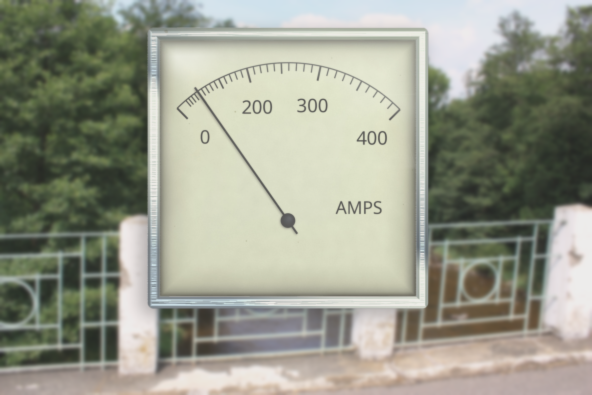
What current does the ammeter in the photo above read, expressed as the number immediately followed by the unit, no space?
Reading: 100A
